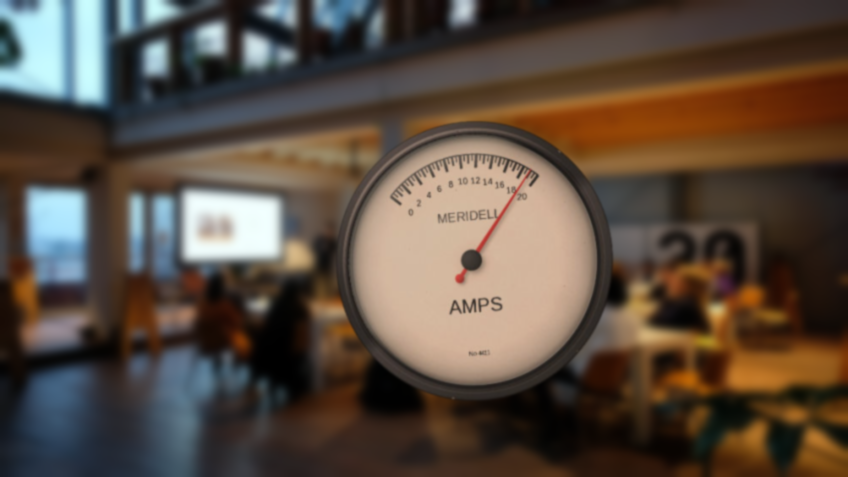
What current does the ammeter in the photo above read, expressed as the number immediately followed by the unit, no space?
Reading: 19A
